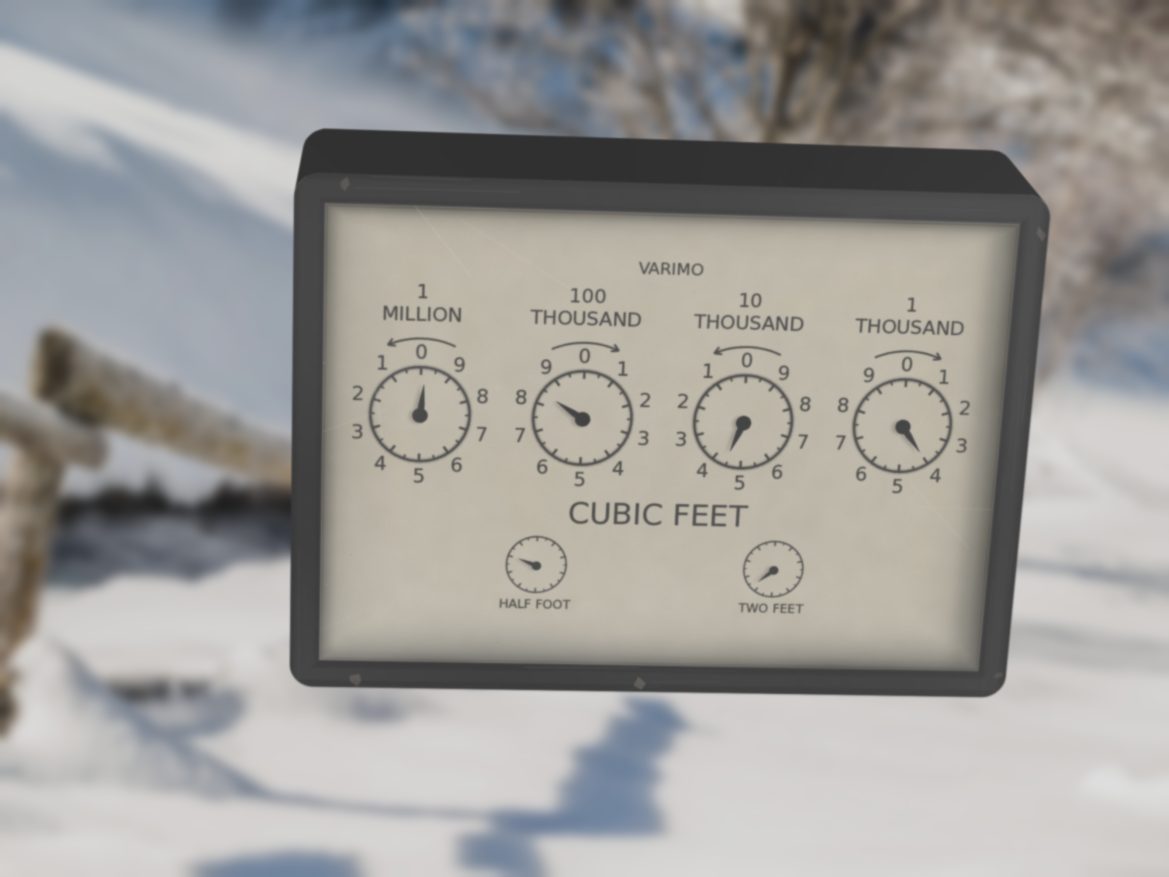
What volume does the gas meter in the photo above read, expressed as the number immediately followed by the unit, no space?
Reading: 984400ft³
